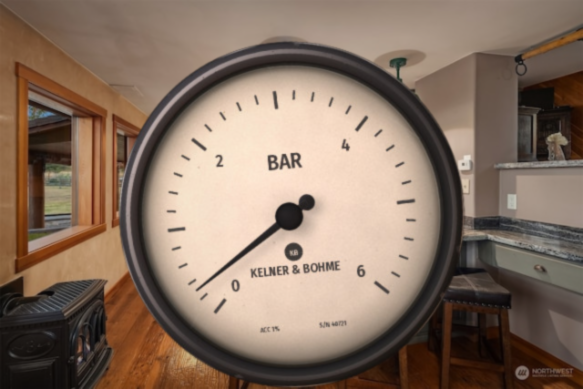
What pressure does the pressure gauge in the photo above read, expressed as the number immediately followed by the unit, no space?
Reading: 0.3bar
